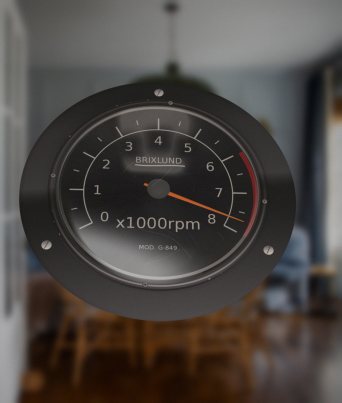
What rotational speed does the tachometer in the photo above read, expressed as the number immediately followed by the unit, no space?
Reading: 7750rpm
